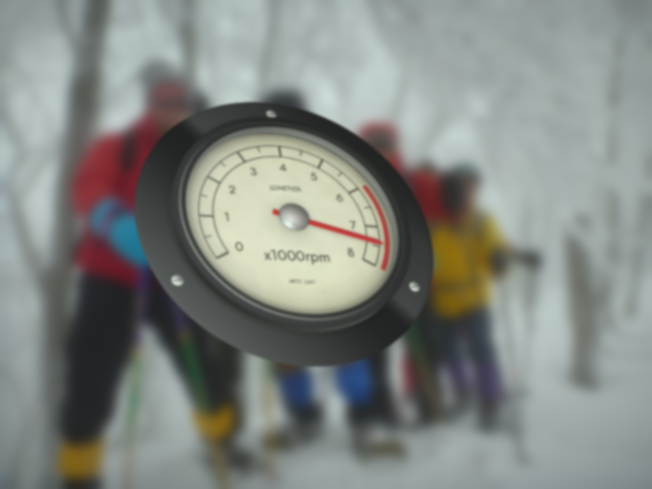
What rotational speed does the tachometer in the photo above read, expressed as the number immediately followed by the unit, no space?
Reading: 7500rpm
